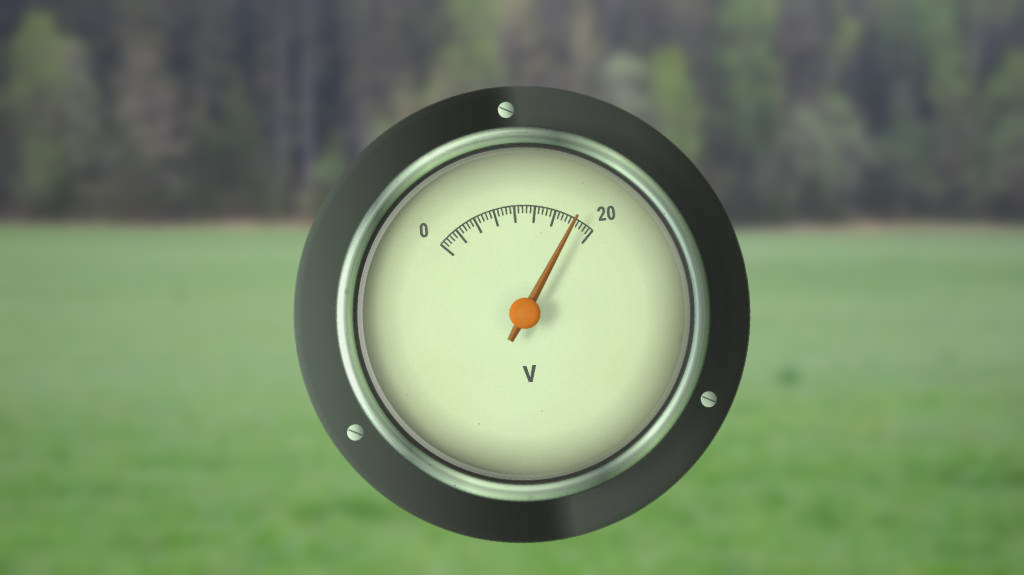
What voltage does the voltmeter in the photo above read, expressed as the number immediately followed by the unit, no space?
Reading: 17.5V
